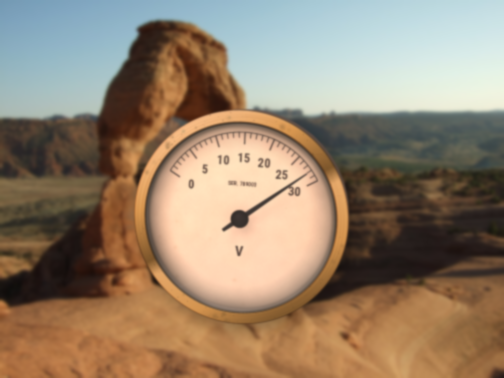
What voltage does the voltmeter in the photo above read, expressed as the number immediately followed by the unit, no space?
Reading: 28V
